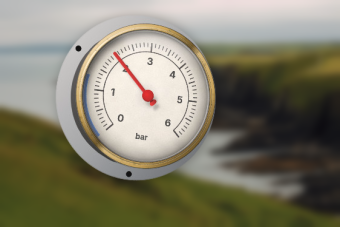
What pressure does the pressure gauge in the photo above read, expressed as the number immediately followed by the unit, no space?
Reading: 2bar
